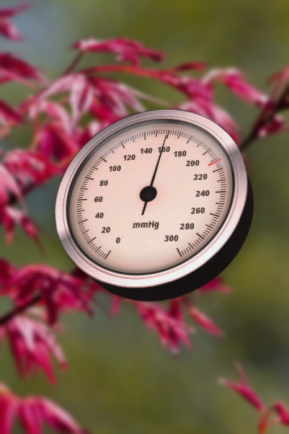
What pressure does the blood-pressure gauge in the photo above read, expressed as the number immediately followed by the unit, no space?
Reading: 160mmHg
